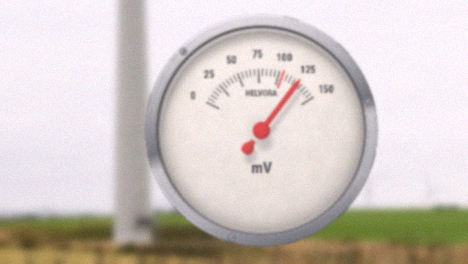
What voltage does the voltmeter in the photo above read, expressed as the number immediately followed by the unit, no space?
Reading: 125mV
